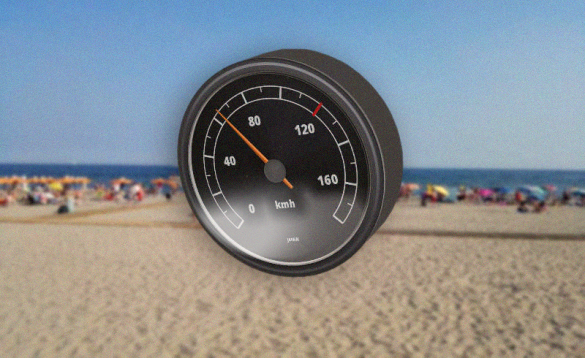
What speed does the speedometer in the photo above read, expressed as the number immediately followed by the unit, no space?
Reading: 65km/h
